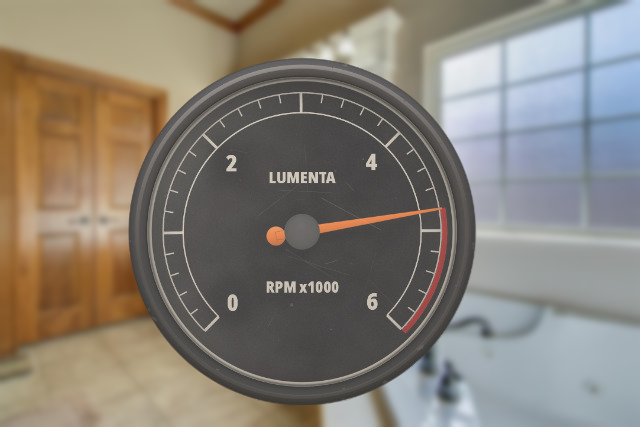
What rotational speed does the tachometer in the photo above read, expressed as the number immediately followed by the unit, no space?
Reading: 4800rpm
